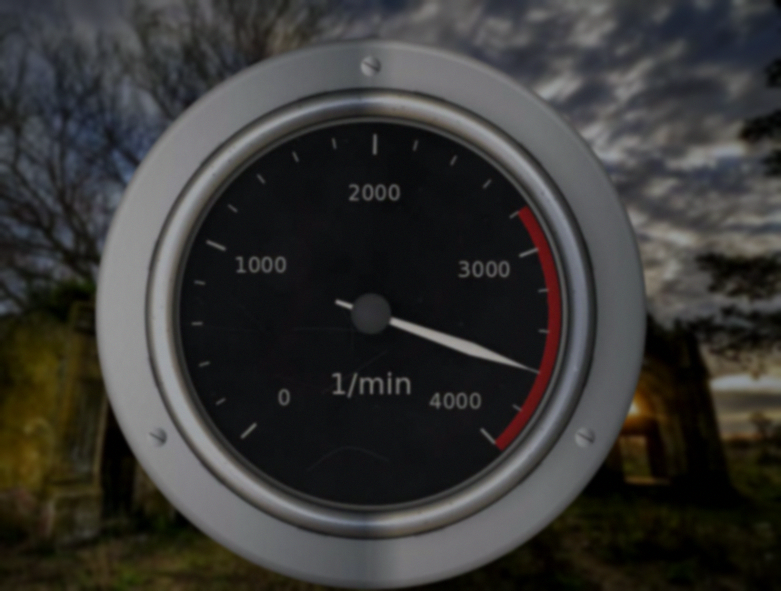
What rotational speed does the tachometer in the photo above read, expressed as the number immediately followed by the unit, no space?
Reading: 3600rpm
